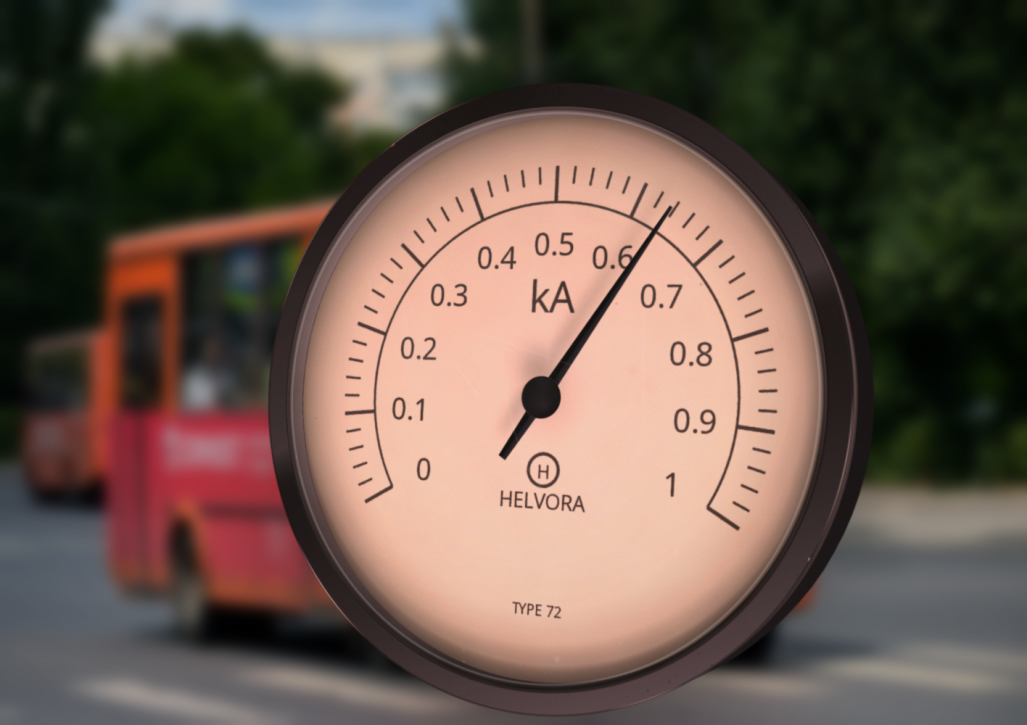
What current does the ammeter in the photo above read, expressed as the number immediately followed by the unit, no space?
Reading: 0.64kA
